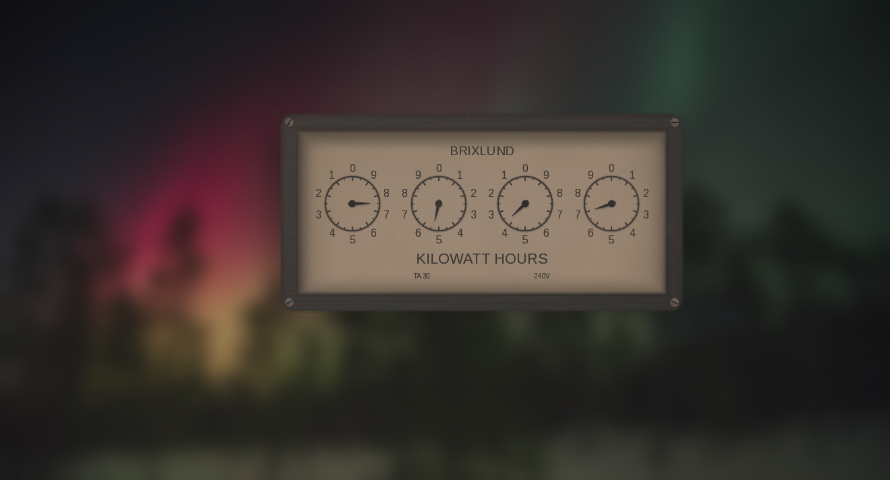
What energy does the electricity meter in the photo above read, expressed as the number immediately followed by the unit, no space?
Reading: 7537kWh
